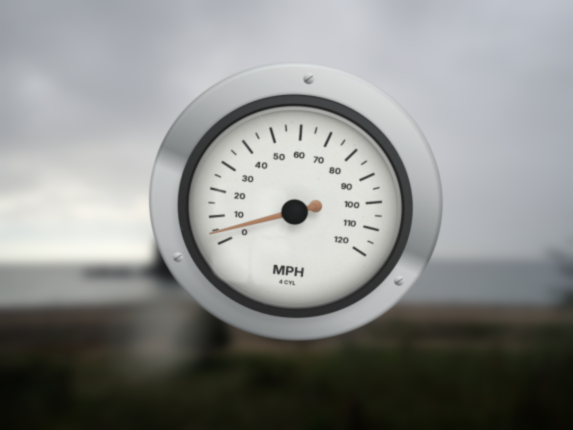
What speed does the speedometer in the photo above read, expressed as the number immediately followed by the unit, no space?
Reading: 5mph
